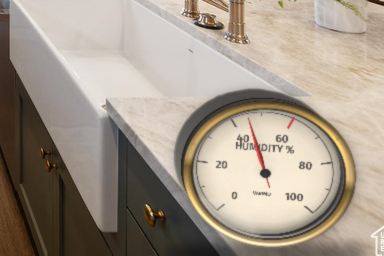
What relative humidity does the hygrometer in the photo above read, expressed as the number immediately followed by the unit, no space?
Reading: 45%
